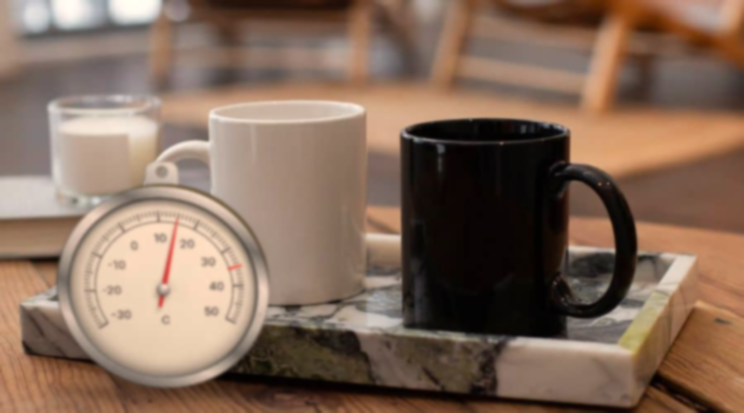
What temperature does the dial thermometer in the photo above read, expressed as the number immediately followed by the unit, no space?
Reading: 15°C
